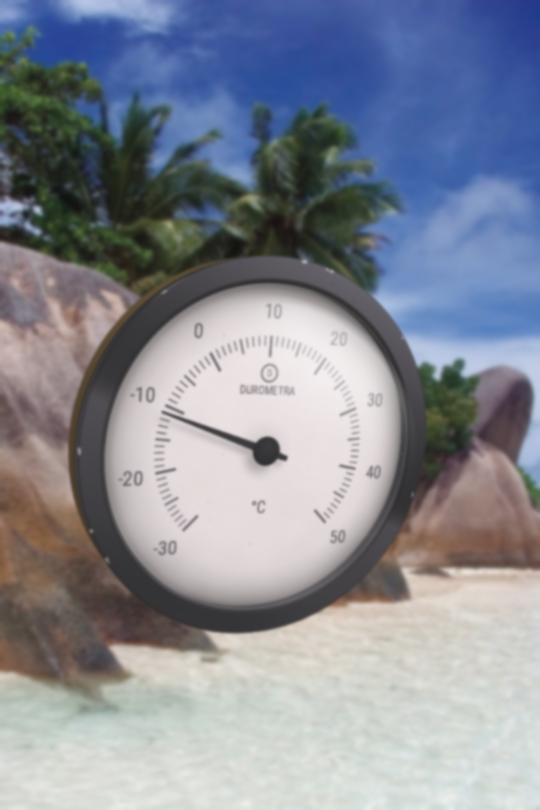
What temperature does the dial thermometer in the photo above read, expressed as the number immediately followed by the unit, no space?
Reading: -11°C
